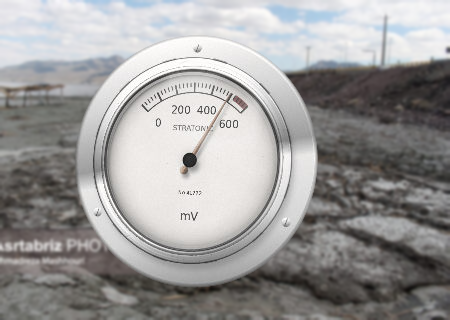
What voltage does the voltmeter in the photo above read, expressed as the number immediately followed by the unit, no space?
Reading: 500mV
